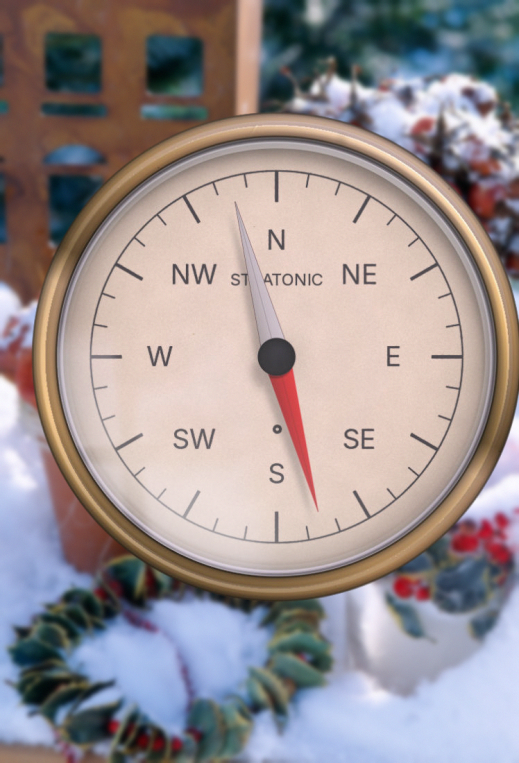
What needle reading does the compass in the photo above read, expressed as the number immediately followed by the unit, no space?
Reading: 165°
